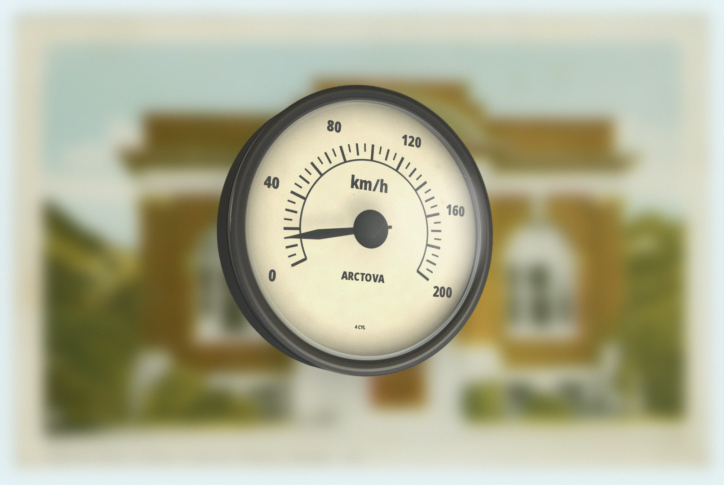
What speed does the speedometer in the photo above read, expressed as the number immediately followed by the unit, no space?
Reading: 15km/h
